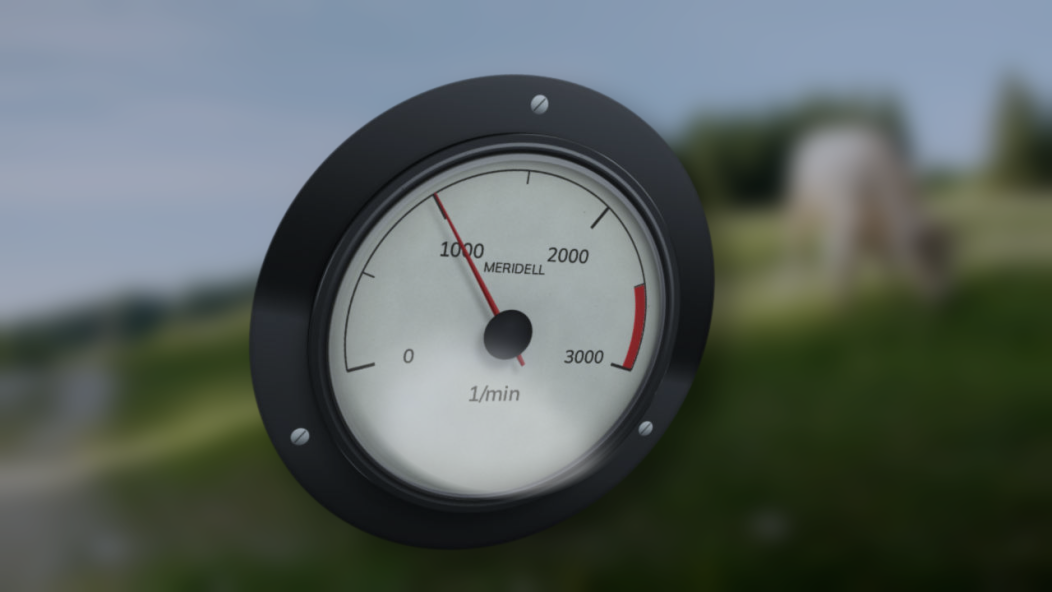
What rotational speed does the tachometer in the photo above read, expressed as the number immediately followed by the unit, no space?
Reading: 1000rpm
